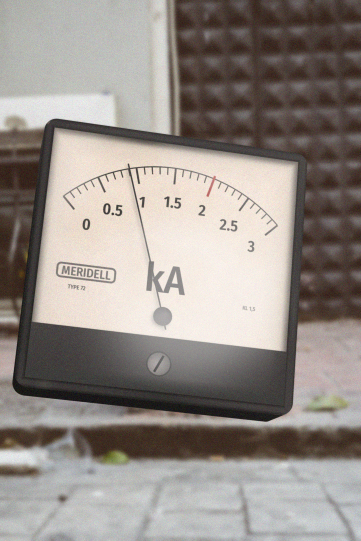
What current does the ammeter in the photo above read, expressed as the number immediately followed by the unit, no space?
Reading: 0.9kA
